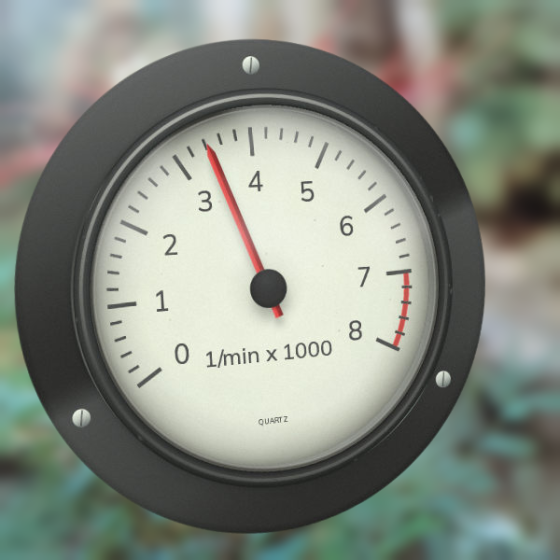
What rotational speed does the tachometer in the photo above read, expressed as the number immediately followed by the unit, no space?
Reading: 3400rpm
